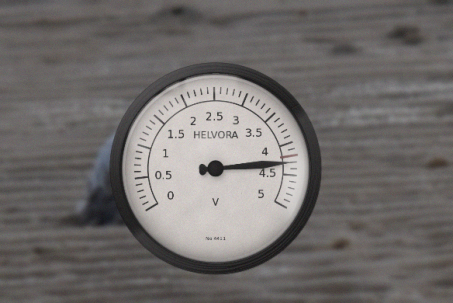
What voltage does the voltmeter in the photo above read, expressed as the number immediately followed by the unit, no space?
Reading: 4.3V
